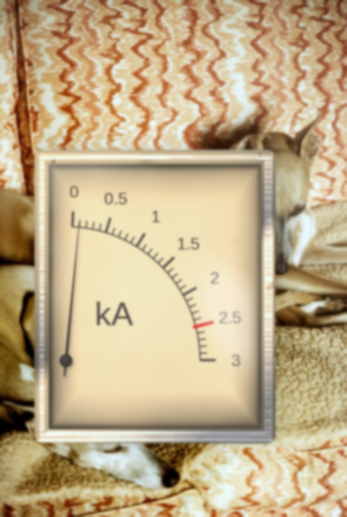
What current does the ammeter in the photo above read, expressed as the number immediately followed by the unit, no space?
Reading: 0.1kA
